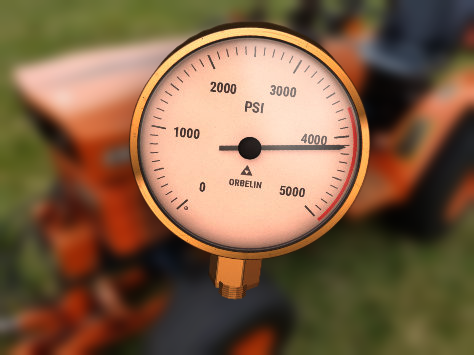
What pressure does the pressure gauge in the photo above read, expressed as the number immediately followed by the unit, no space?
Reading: 4100psi
